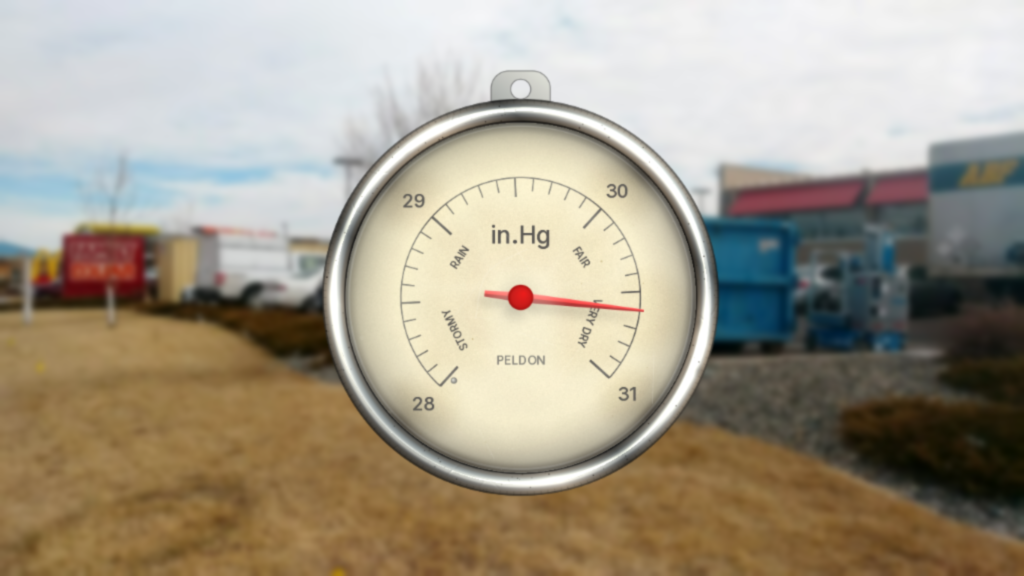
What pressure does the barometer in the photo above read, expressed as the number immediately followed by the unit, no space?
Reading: 30.6inHg
